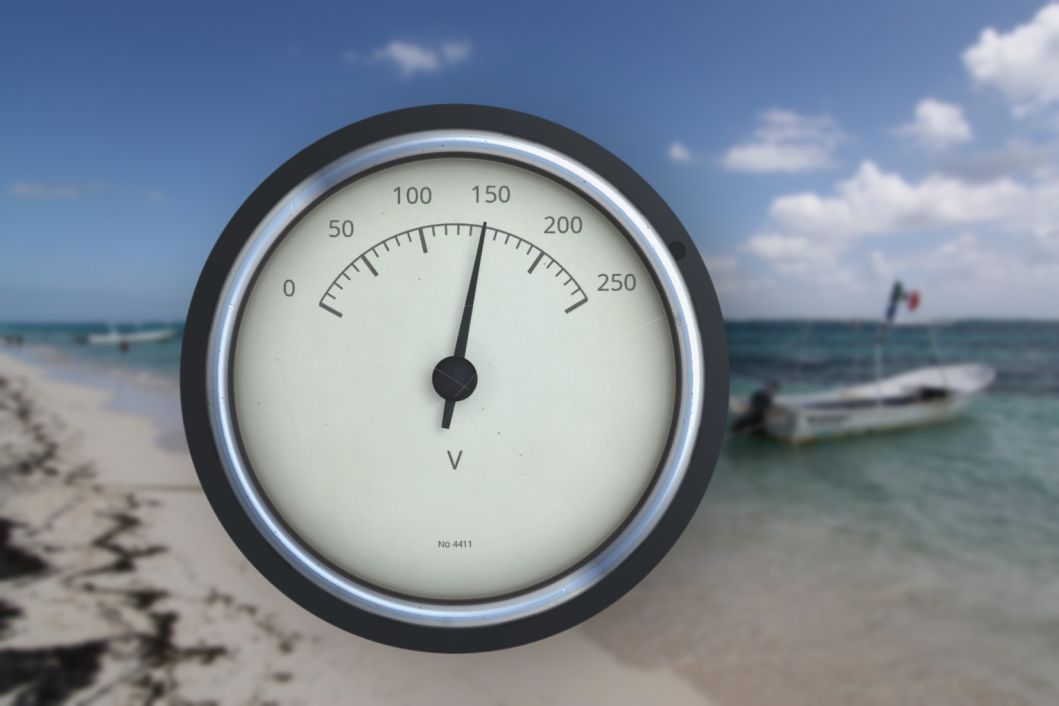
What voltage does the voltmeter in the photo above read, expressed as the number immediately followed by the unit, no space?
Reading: 150V
